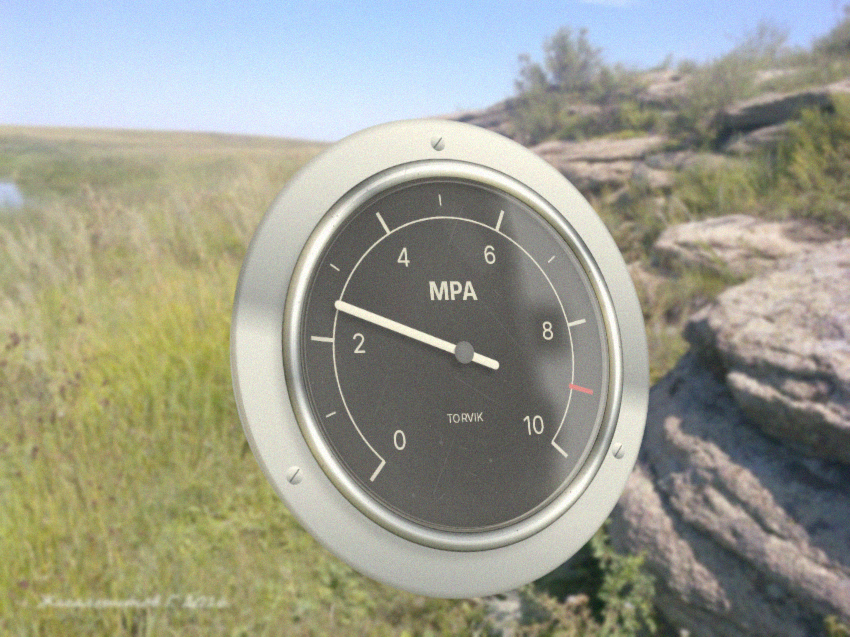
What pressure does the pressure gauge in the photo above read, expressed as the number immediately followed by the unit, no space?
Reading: 2.5MPa
